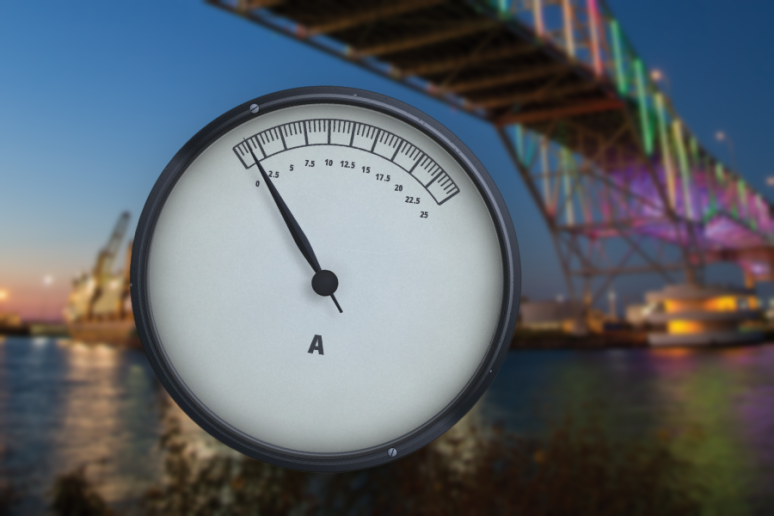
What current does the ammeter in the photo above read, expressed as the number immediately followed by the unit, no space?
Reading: 1.5A
